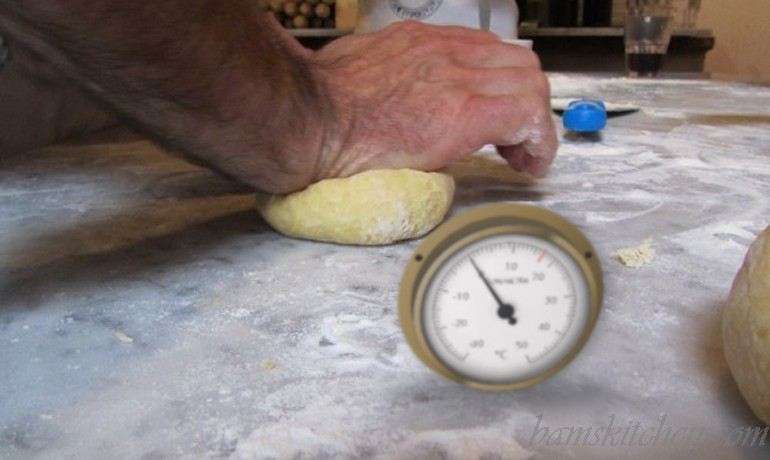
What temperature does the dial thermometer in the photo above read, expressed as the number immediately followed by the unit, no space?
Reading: 0°C
